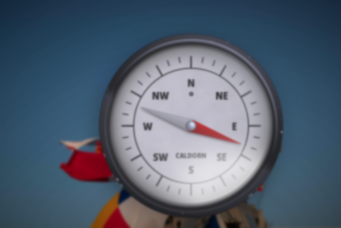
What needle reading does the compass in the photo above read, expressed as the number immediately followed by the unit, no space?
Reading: 110°
